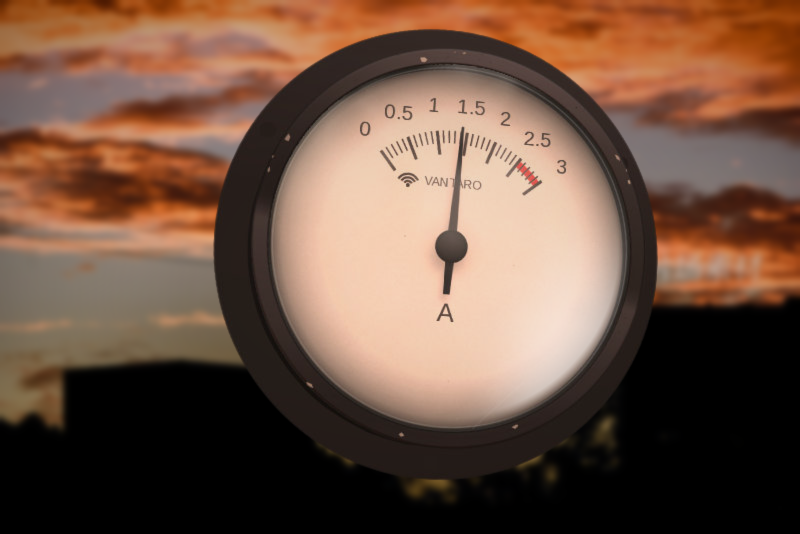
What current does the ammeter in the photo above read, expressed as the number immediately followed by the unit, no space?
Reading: 1.4A
